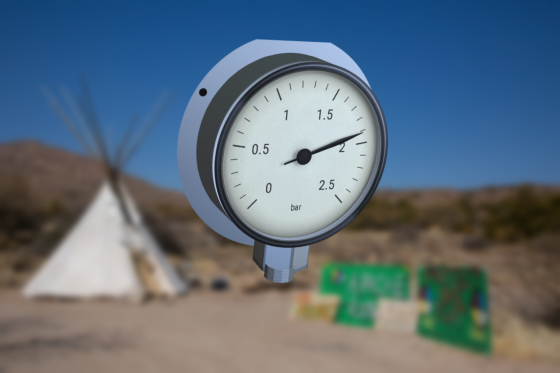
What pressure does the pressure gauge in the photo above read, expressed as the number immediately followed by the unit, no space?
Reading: 1.9bar
